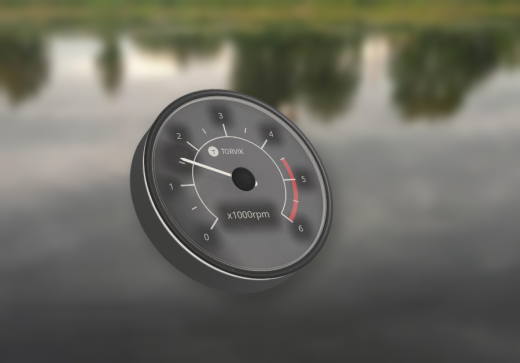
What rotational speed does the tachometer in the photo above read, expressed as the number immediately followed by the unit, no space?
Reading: 1500rpm
